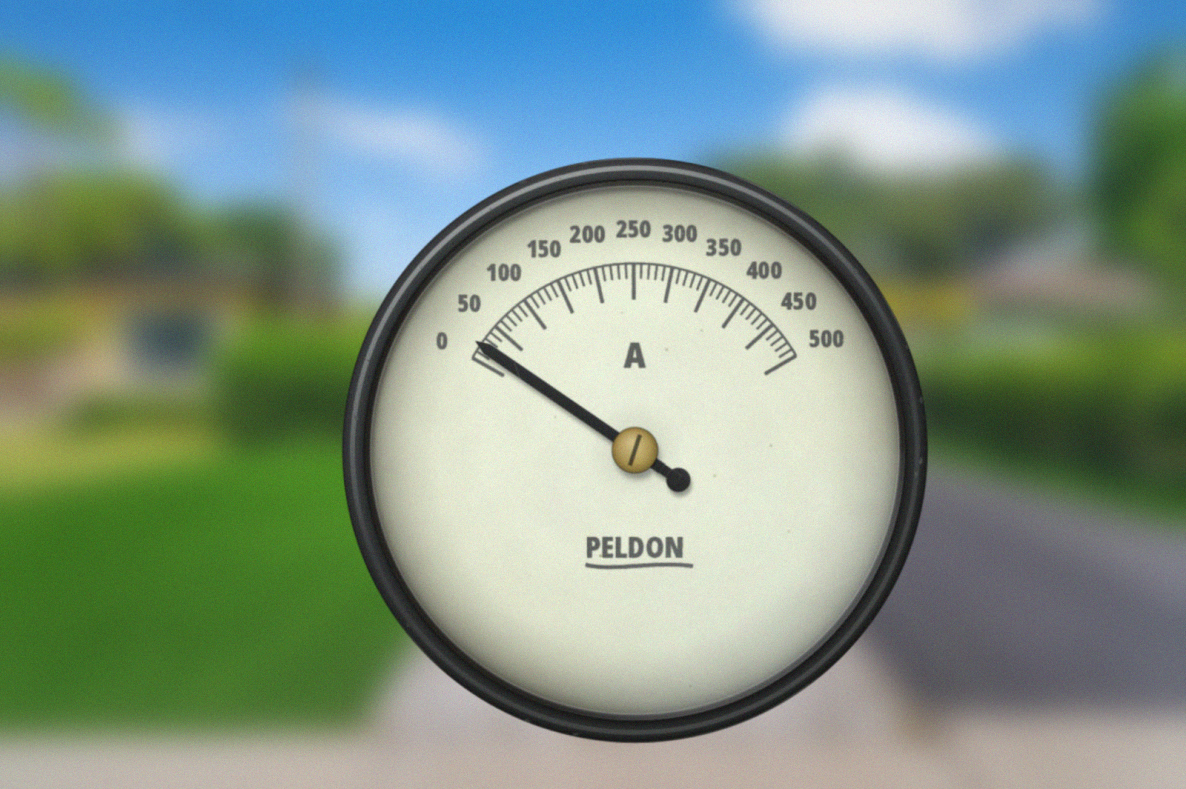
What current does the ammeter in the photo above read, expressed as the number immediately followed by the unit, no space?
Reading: 20A
